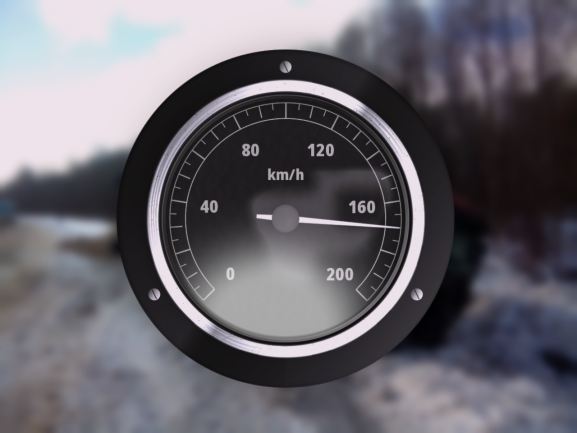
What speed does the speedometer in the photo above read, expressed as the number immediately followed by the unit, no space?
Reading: 170km/h
